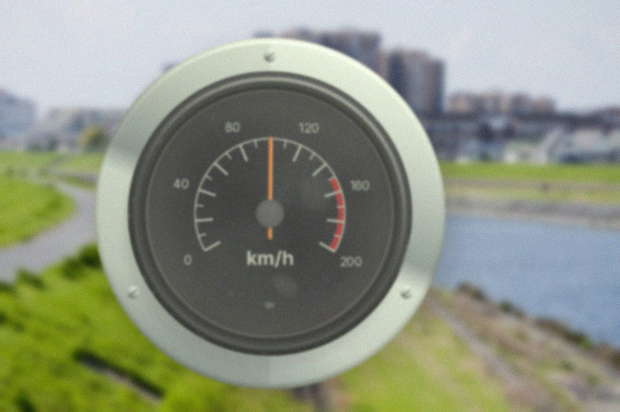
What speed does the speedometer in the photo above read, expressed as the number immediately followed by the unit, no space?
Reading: 100km/h
